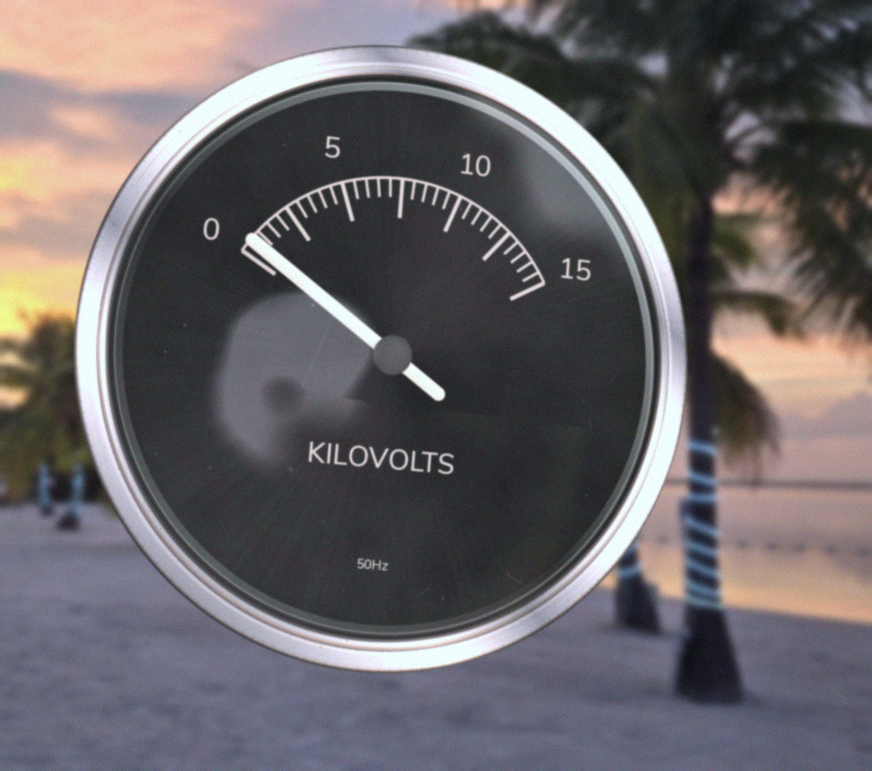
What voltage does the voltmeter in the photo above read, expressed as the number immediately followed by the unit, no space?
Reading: 0.5kV
